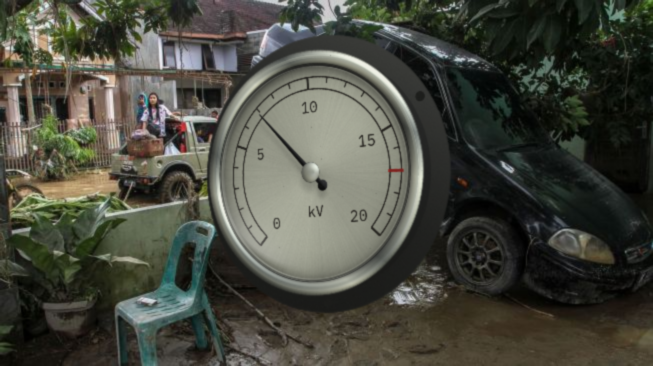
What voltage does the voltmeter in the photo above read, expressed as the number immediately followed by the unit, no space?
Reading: 7kV
